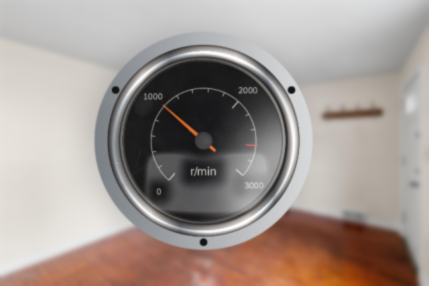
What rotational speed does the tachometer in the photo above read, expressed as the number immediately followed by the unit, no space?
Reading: 1000rpm
